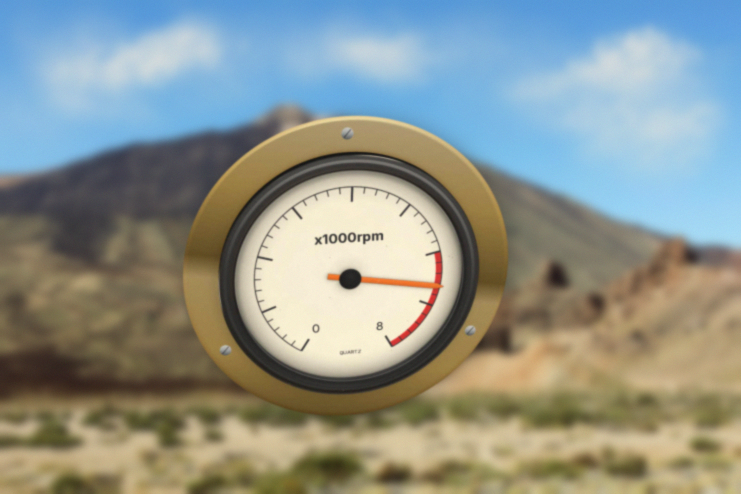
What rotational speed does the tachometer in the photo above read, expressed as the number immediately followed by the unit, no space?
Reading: 6600rpm
